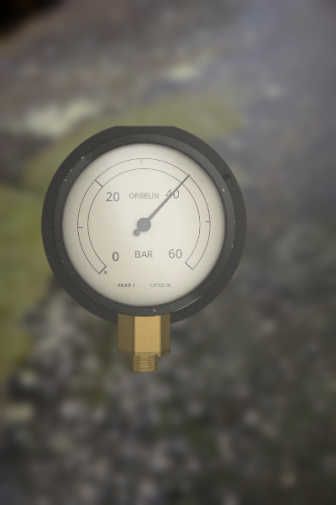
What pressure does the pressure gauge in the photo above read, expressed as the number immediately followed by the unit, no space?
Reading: 40bar
